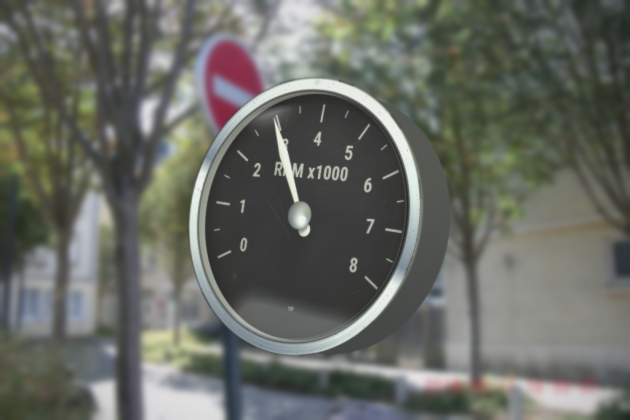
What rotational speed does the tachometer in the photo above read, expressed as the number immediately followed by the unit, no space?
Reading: 3000rpm
